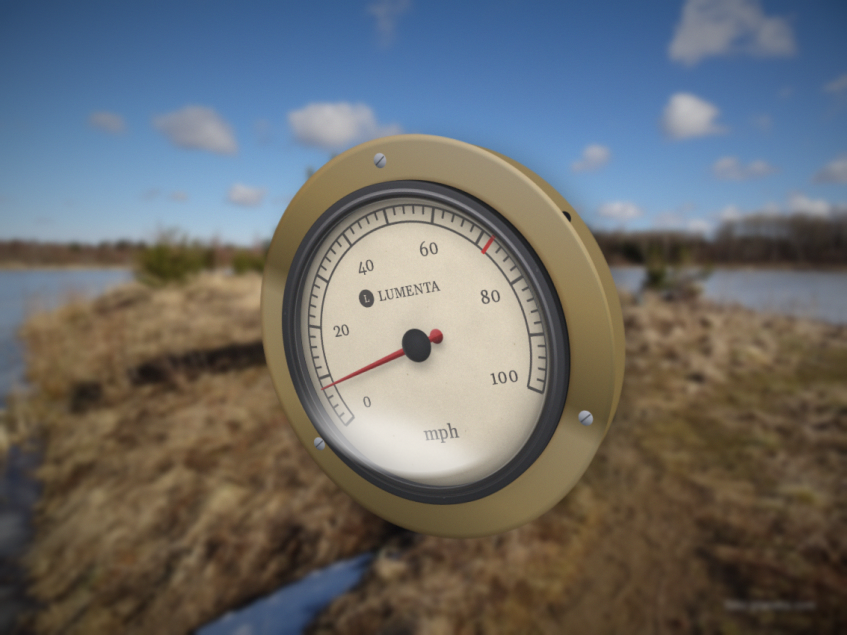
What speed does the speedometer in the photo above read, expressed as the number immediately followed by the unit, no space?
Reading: 8mph
